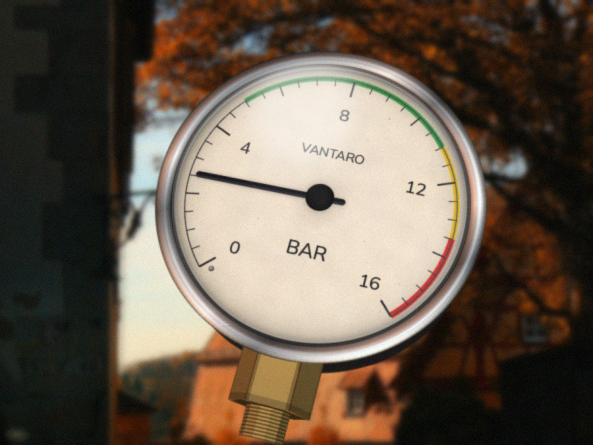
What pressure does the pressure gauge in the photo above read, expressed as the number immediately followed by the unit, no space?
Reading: 2.5bar
